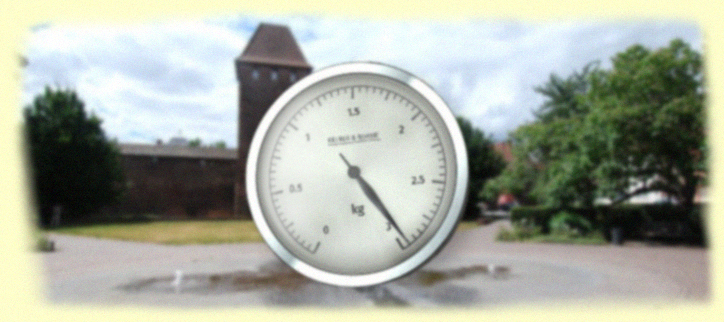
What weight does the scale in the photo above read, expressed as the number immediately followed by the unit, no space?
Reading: 2.95kg
